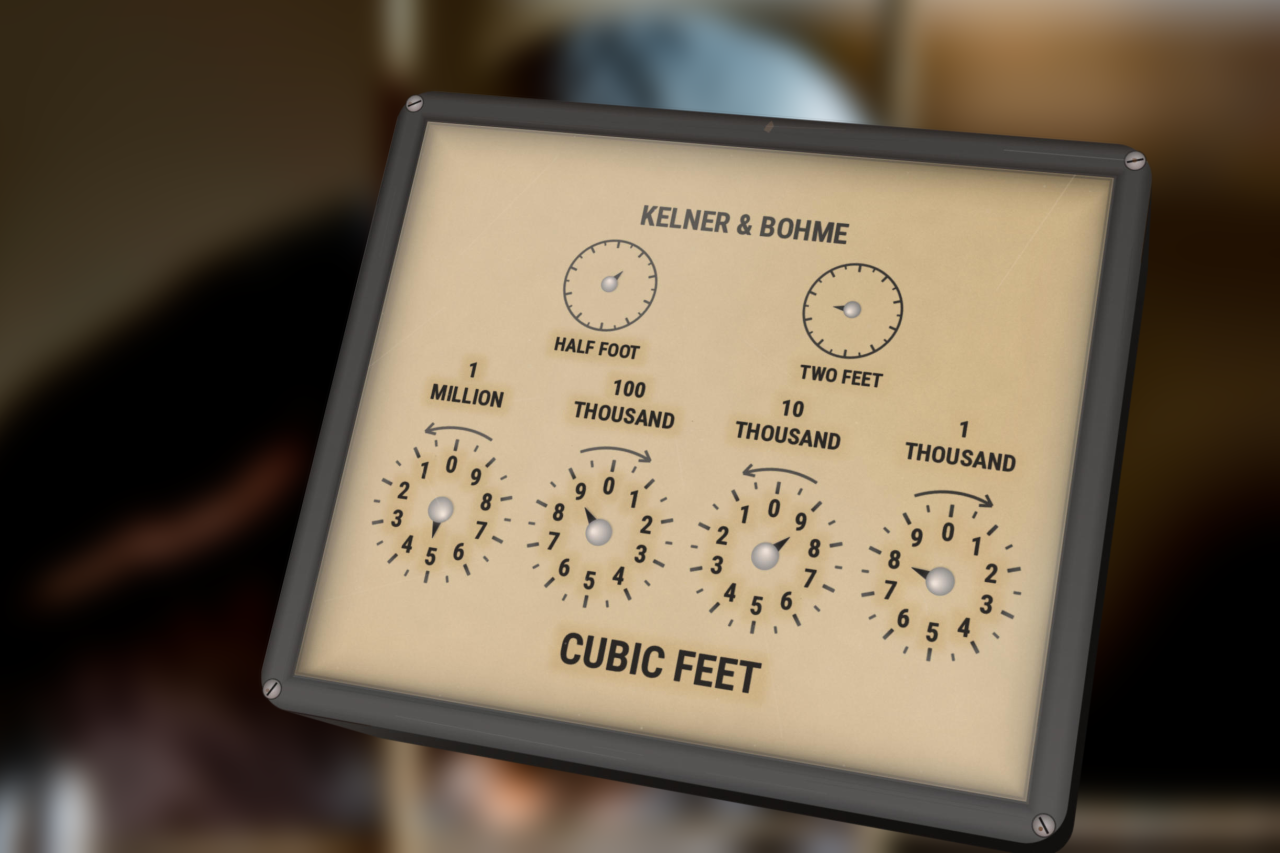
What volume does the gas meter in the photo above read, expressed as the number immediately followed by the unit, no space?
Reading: 488800ft³
